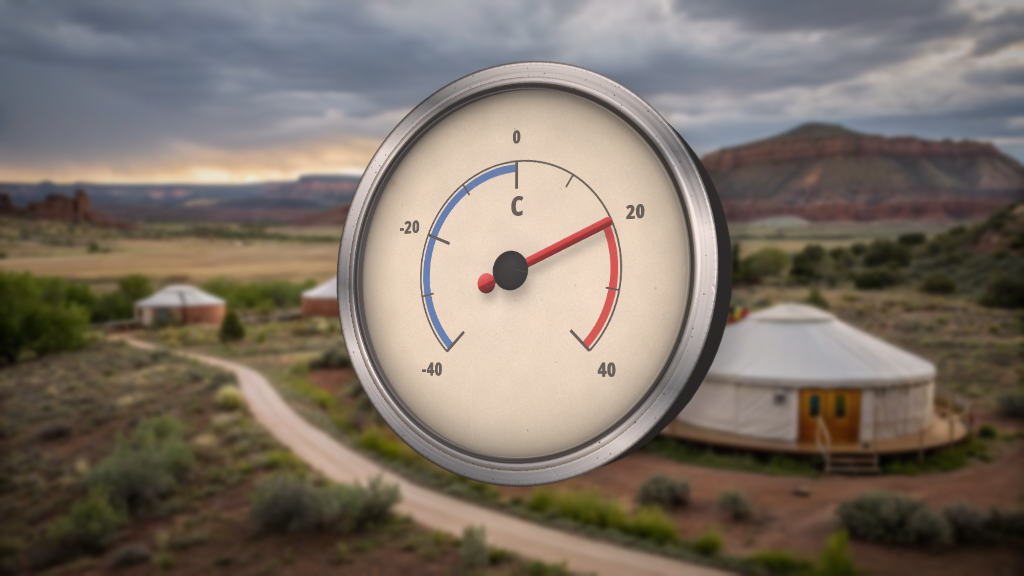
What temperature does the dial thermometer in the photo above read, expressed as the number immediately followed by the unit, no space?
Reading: 20°C
